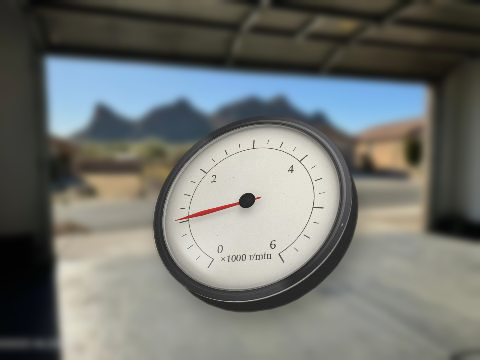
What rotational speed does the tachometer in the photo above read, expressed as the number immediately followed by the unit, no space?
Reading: 1000rpm
